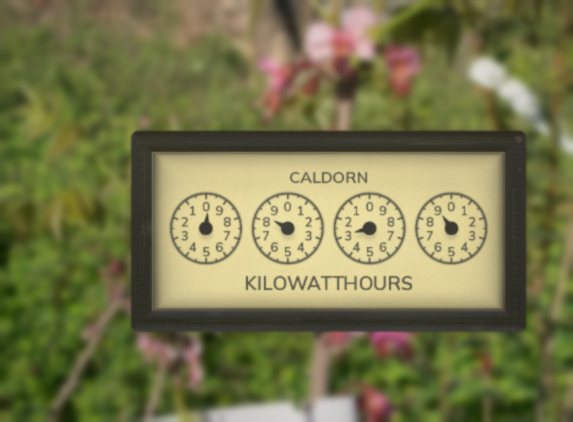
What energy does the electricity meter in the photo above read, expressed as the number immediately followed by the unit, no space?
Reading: 9829kWh
